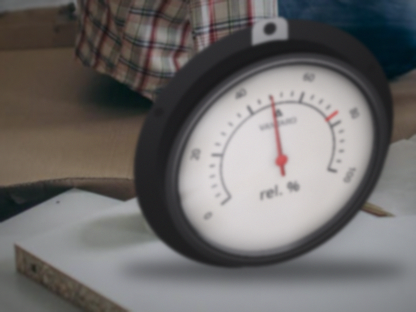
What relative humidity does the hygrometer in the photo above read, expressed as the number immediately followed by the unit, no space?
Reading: 48%
